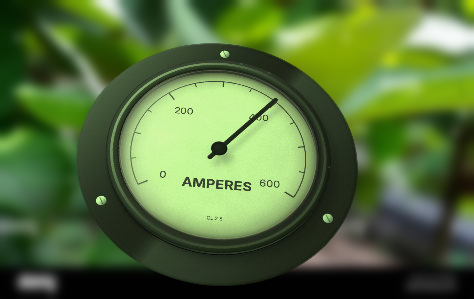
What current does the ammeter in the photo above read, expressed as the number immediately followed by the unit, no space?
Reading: 400A
